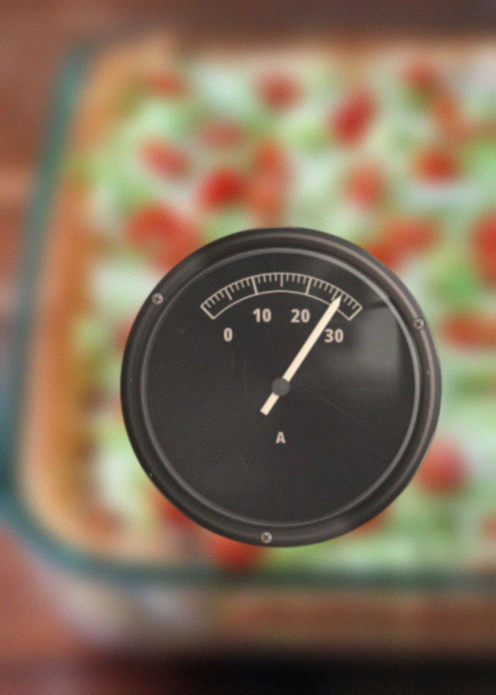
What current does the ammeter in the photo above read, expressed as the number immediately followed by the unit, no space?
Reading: 26A
